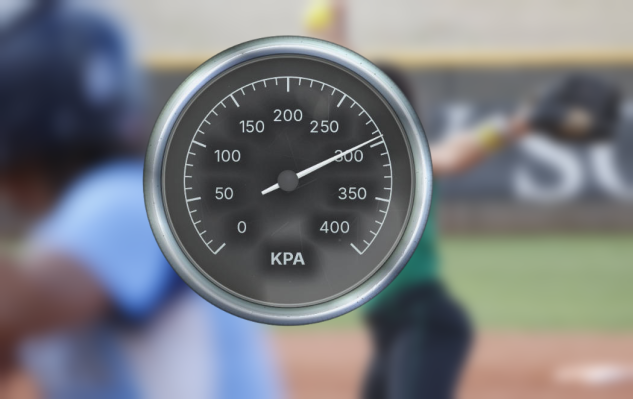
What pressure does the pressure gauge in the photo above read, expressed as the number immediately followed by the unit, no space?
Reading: 295kPa
